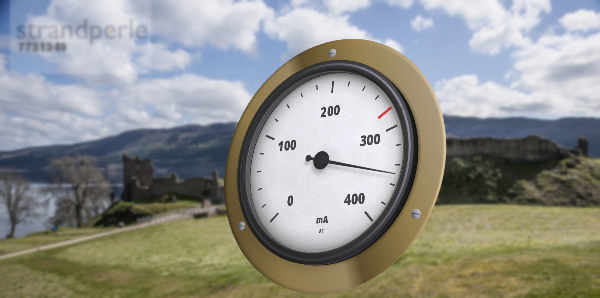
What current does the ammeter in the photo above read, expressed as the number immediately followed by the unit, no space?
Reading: 350mA
